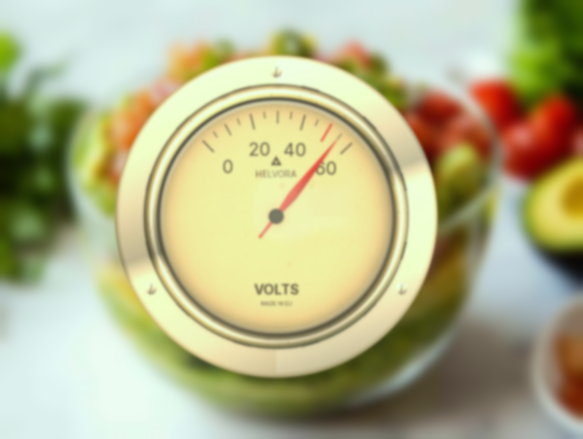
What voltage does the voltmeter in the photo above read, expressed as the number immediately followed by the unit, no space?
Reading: 55V
